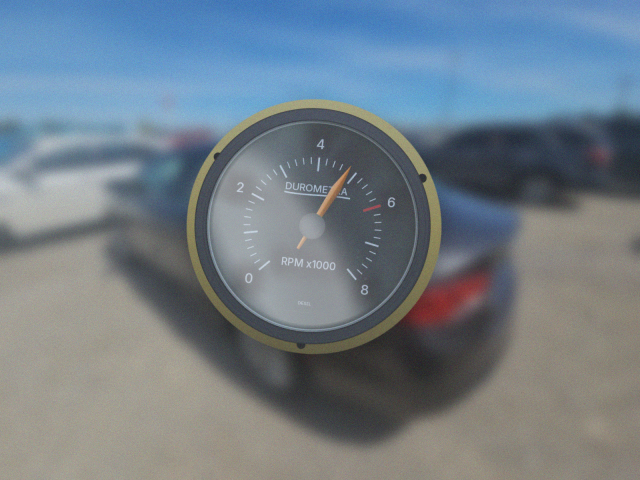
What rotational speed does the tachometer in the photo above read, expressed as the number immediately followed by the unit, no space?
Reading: 4800rpm
